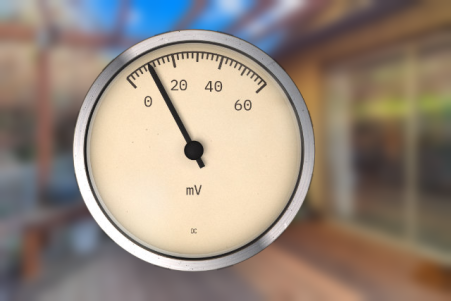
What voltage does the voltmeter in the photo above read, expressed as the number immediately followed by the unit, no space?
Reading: 10mV
